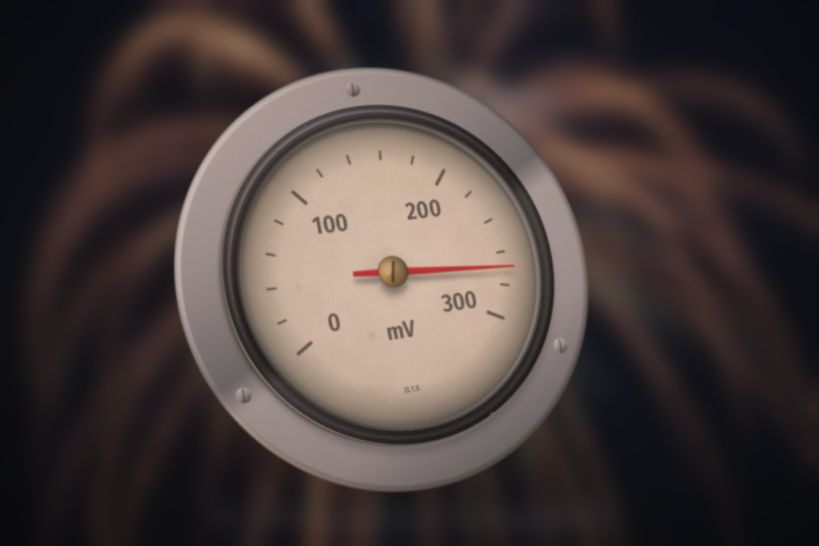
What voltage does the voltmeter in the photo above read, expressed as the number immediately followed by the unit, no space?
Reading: 270mV
